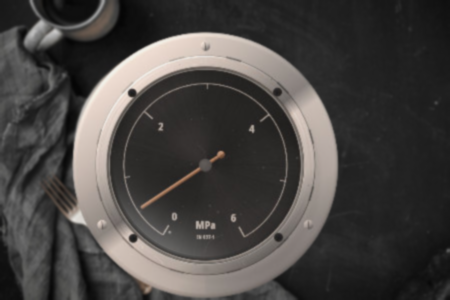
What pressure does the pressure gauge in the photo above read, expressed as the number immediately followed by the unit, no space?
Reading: 0.5MPa
